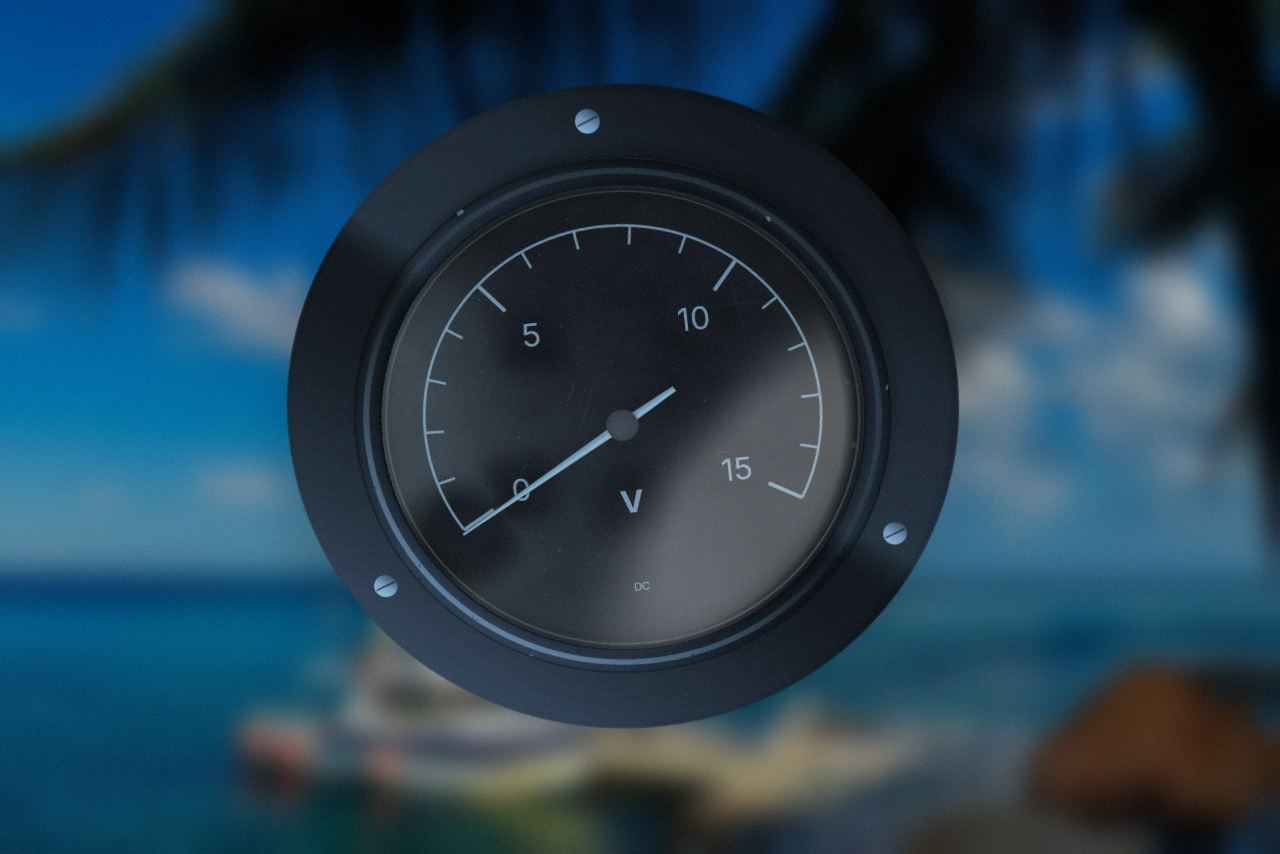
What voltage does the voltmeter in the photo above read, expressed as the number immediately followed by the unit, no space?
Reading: 0V
